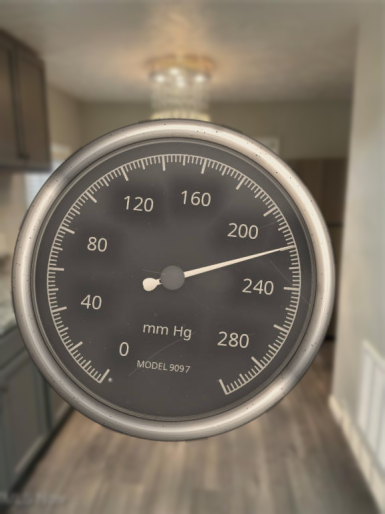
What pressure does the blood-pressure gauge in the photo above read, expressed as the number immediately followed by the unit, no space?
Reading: 220mmHg
